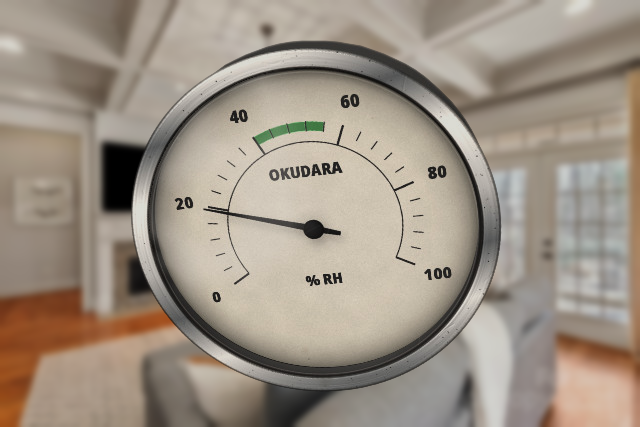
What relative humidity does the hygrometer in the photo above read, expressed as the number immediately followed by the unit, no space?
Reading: 20%
